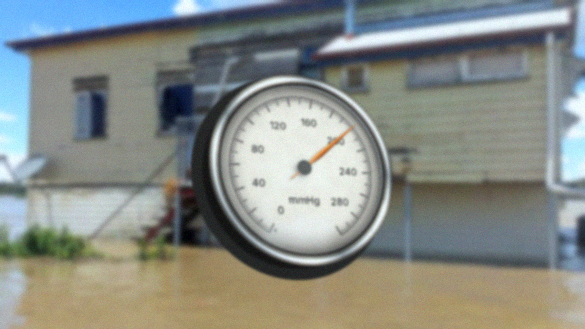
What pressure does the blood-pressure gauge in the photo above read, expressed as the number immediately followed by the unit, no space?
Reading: 200mmHg
